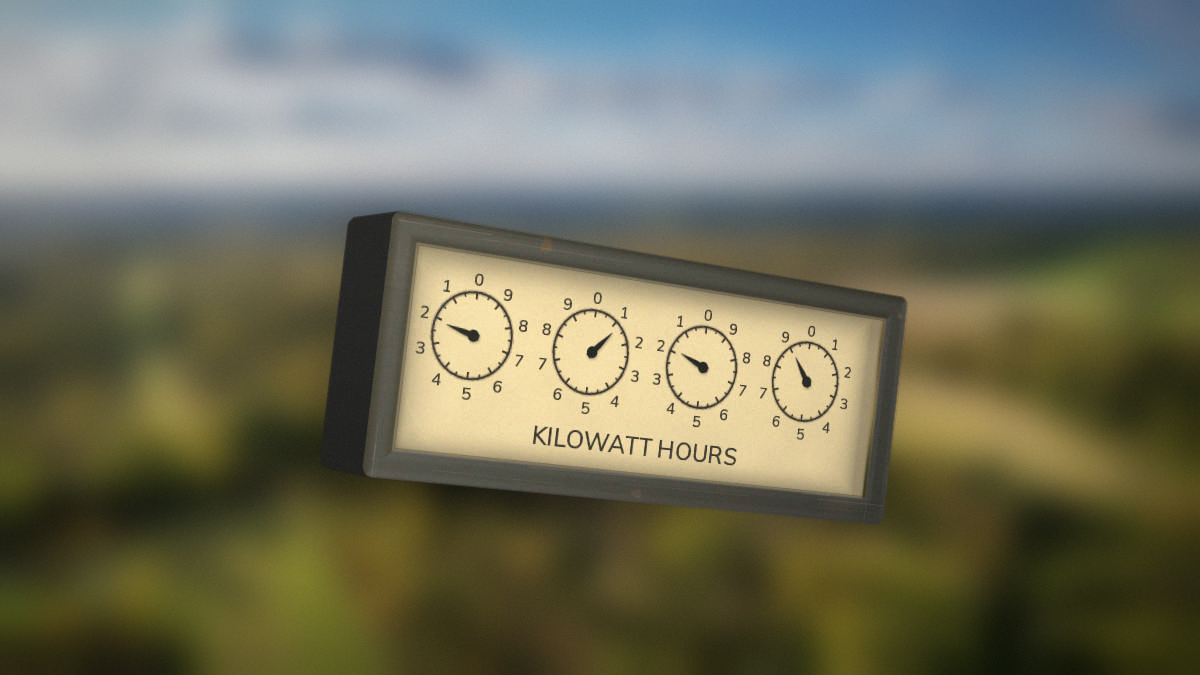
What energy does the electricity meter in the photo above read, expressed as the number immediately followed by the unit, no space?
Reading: 2119kWh
